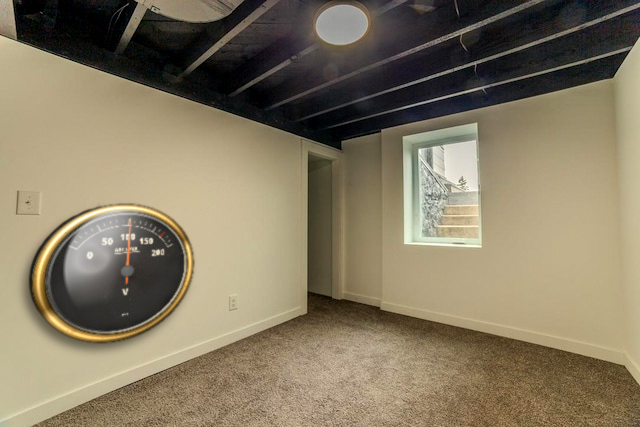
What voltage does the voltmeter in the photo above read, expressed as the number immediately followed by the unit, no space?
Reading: 100V
